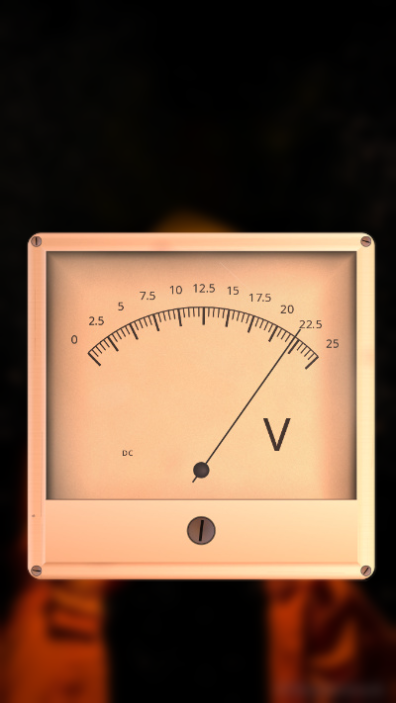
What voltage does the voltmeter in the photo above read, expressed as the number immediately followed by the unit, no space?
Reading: 22V
